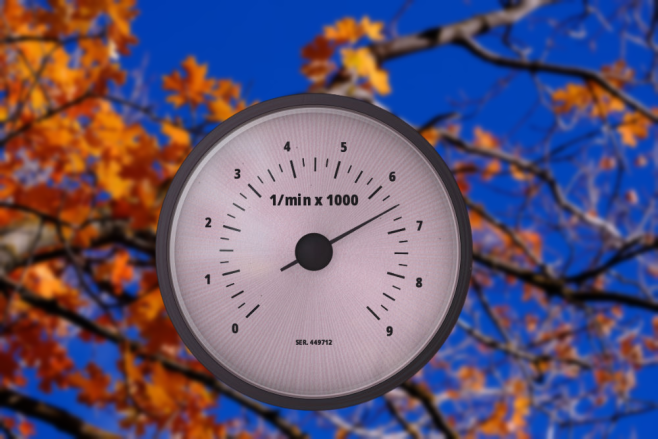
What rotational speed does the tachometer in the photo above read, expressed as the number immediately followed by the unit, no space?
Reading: 6500rpm
